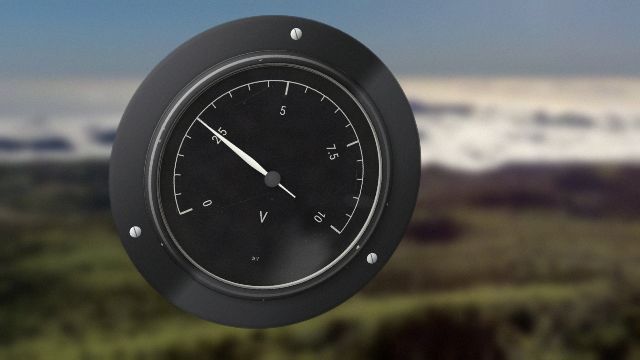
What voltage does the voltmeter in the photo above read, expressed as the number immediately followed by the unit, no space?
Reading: 2.5V
